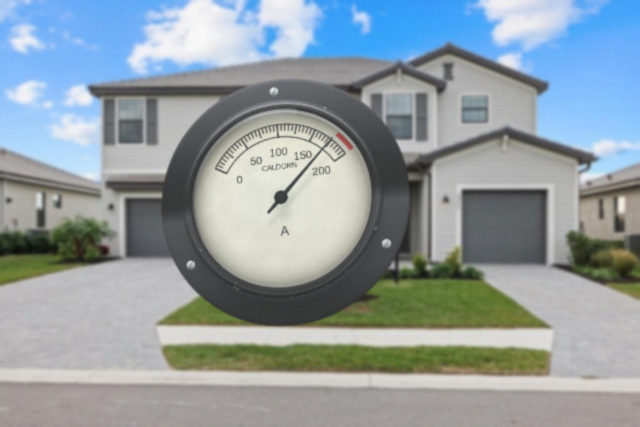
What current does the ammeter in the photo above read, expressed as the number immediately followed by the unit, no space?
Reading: 175A
